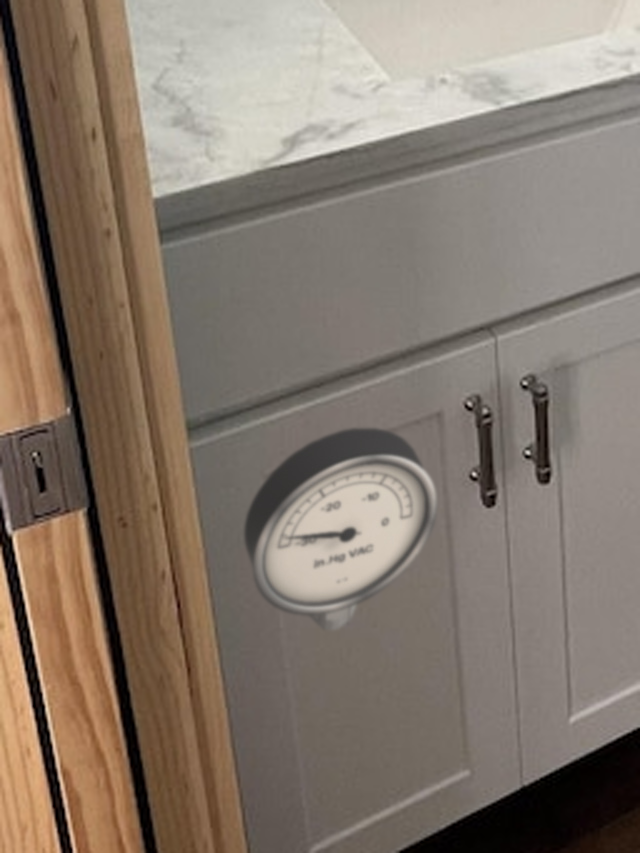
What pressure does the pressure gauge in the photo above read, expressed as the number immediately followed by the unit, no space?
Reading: -28inHg
